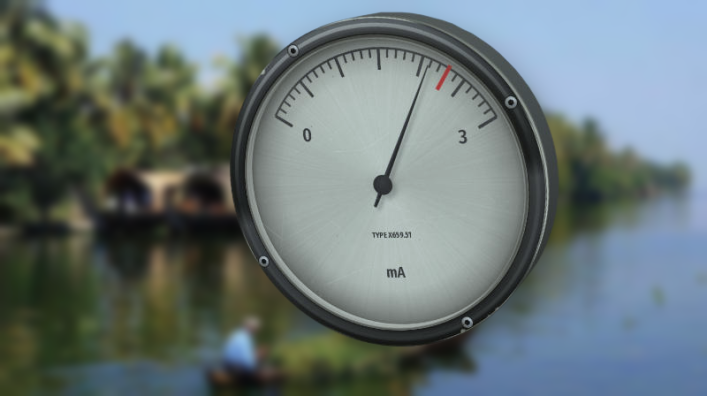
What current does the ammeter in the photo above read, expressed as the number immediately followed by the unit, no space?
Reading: 2.1mA
